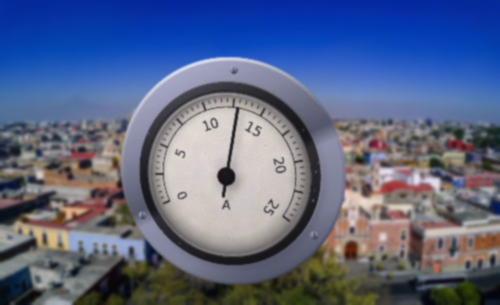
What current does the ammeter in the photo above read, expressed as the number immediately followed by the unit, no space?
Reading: 13A
